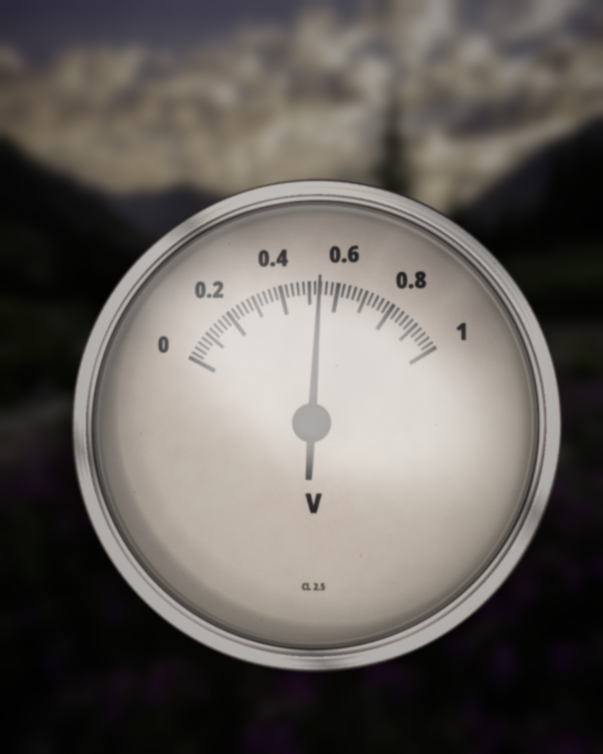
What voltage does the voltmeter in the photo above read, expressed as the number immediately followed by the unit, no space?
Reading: 0.54V
